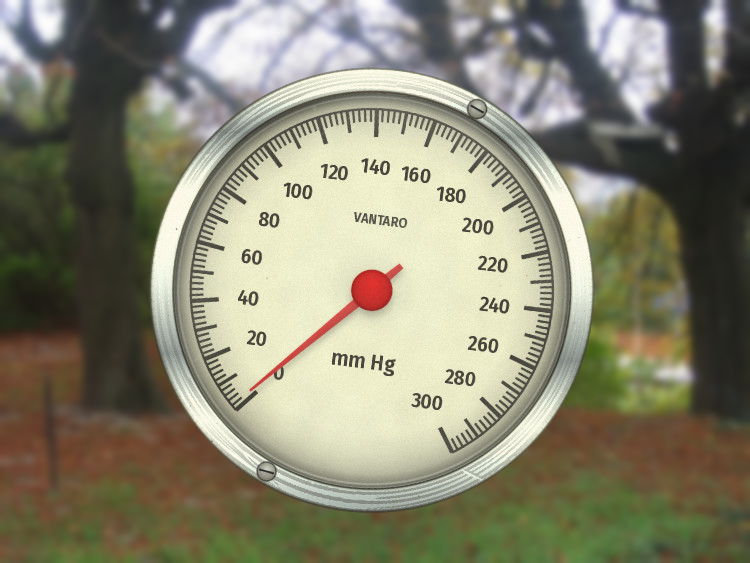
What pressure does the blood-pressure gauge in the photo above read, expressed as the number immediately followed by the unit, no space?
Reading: 2mmHg
